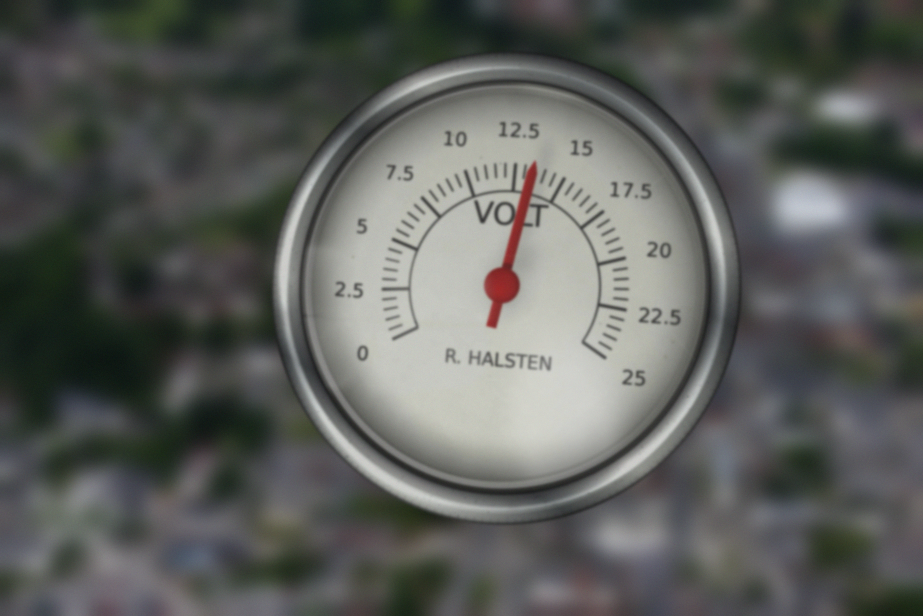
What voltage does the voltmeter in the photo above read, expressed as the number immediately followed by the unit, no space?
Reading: 13.5V
